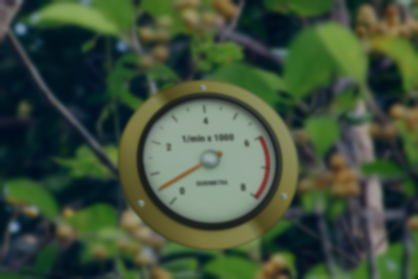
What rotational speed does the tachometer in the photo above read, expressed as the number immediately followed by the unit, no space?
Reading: 500rpm
